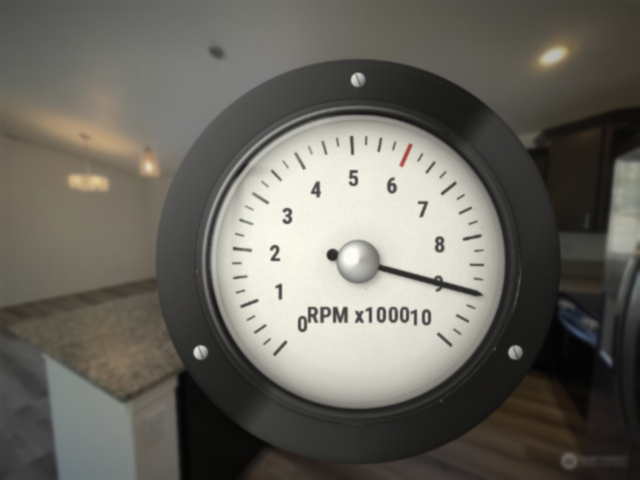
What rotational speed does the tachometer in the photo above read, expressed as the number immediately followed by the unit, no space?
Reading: 9000rpm
